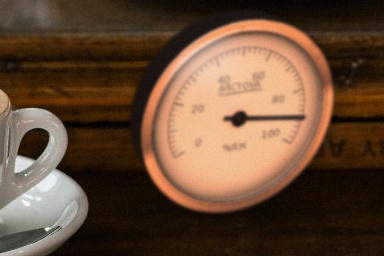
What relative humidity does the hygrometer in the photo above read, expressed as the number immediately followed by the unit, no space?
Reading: 90%
